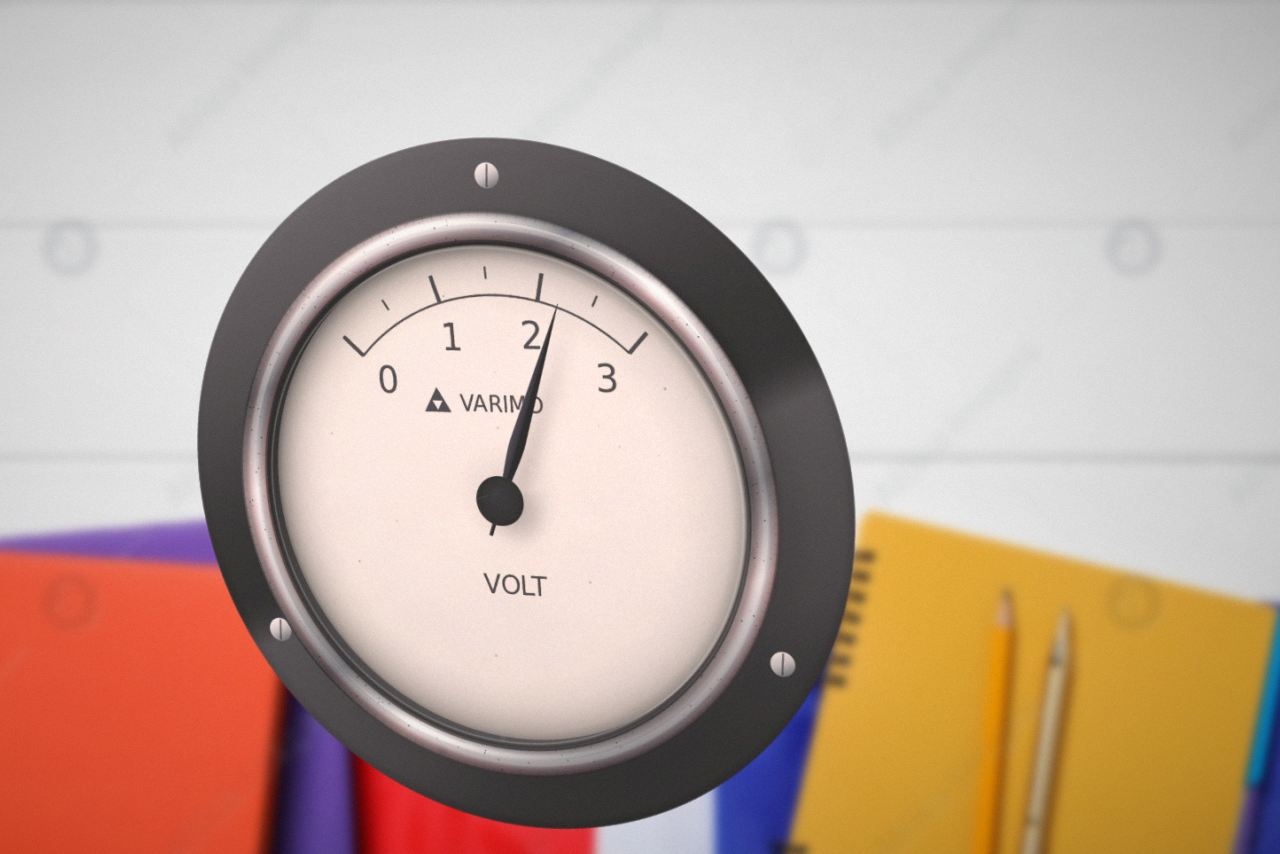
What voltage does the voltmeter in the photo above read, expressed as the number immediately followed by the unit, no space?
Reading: 2.25V
